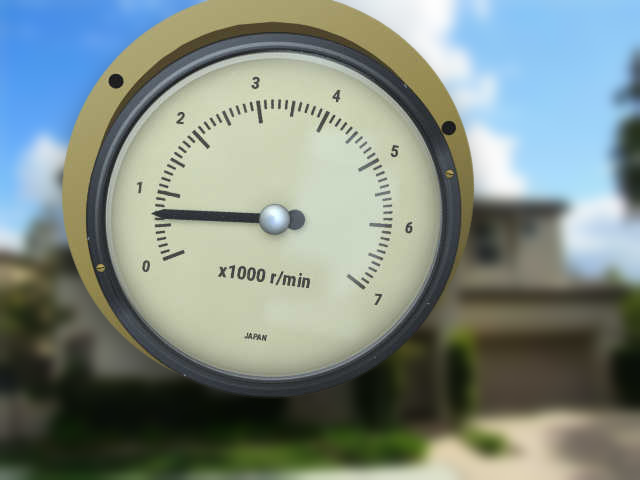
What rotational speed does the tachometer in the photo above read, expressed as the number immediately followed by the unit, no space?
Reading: 700rpm
